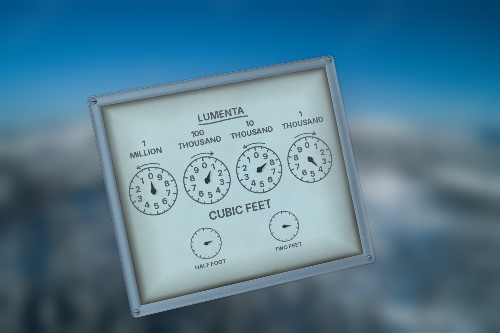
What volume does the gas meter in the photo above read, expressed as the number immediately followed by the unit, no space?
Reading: 8400ft³
